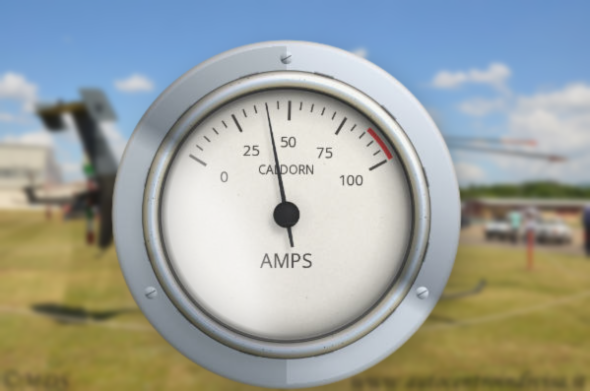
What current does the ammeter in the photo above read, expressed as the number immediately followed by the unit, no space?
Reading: 40A
